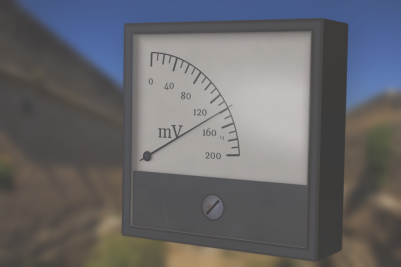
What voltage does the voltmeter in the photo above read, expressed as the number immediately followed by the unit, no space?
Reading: 140mV
